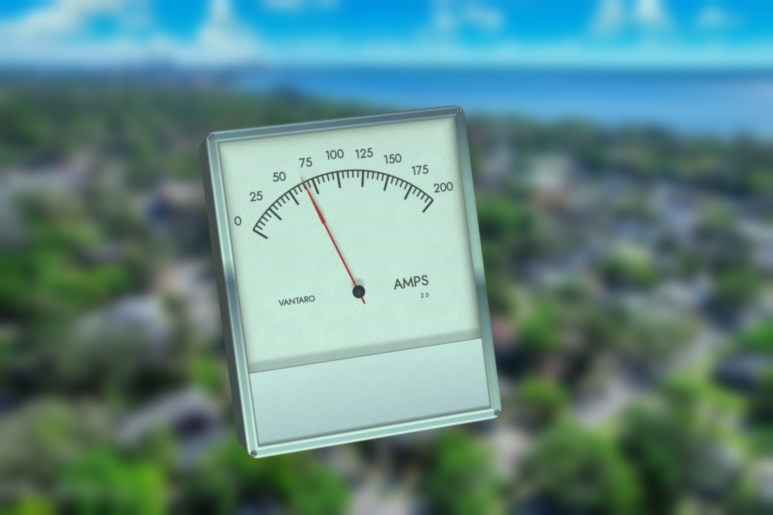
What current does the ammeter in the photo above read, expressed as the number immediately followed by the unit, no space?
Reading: 65A
